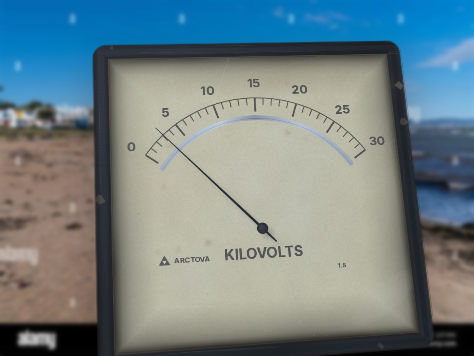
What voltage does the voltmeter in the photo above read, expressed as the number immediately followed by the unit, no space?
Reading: 3kV
